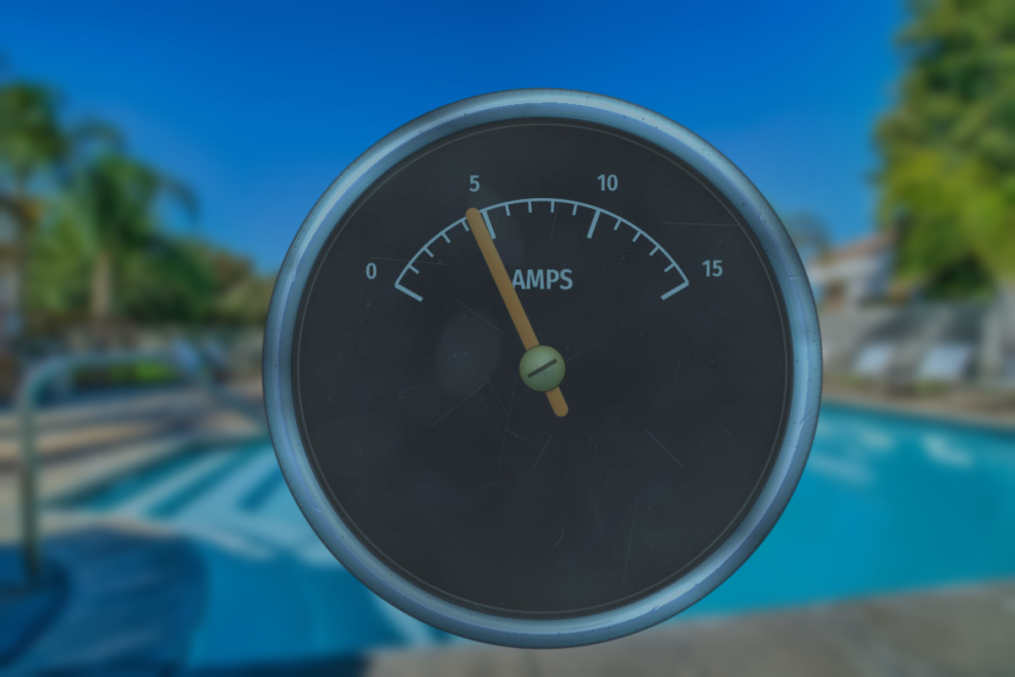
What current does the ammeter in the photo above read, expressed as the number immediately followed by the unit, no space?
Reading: 4.5A
